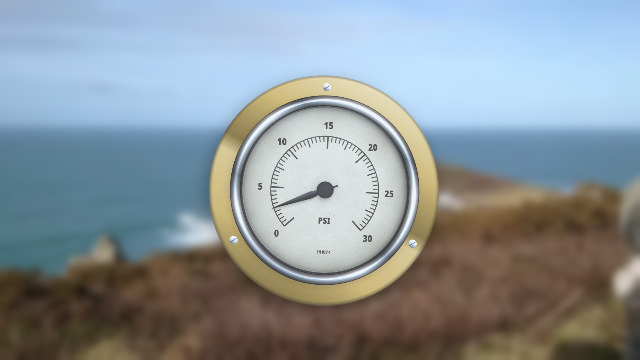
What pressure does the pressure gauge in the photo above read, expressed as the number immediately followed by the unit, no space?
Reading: 2.5psi
